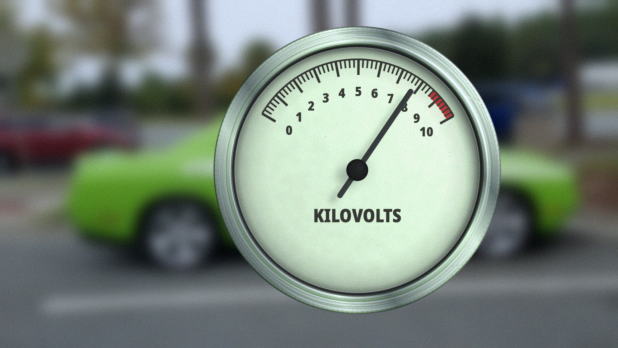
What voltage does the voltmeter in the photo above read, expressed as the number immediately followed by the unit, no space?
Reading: 7.8kV
